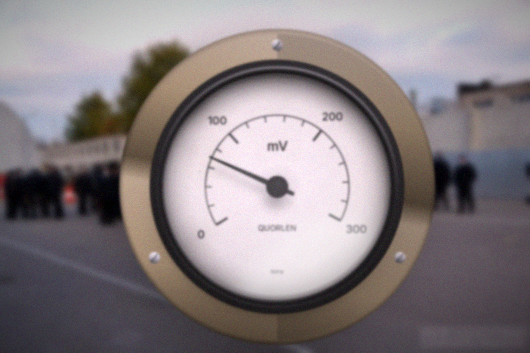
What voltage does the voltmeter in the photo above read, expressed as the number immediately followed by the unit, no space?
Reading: 70mV
